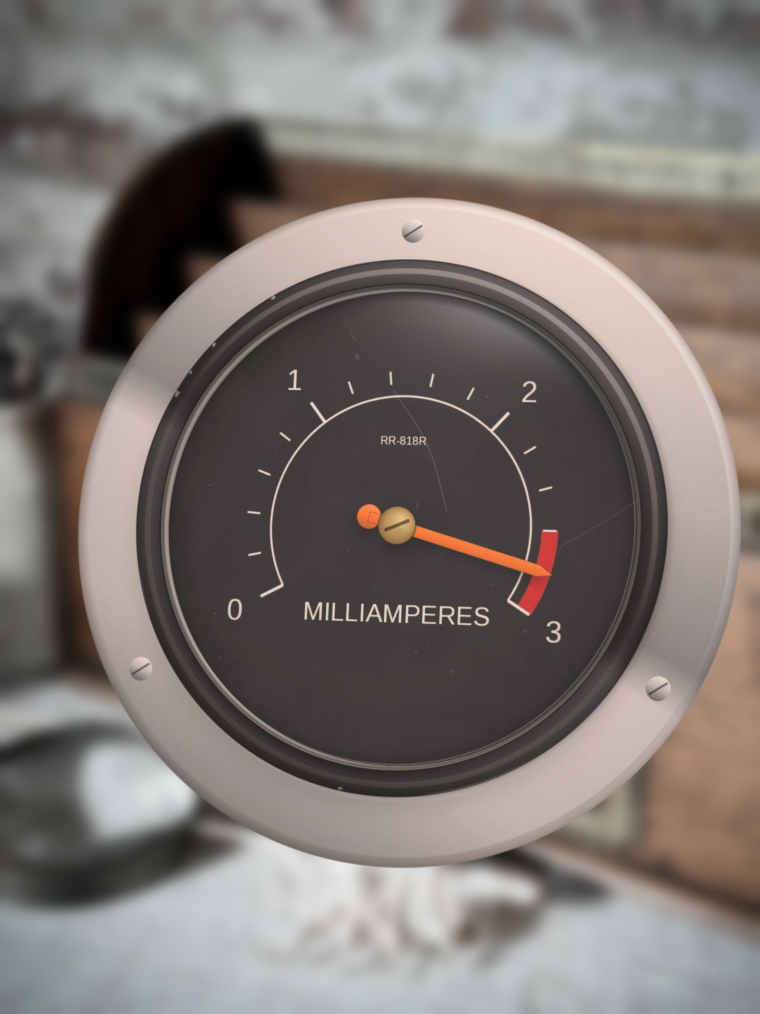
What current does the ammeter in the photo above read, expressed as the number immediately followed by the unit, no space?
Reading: 2.8mA
